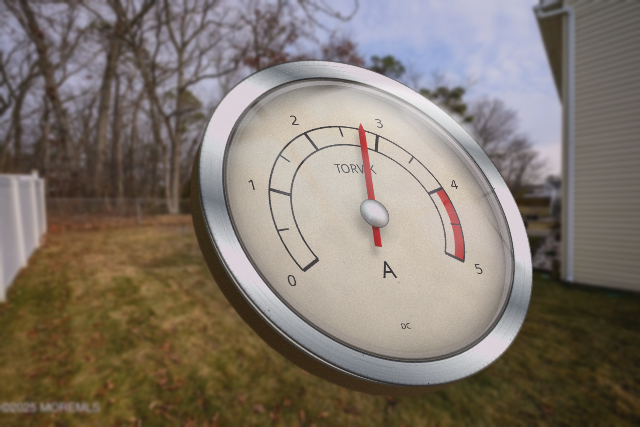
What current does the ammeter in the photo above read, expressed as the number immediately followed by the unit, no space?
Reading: 2.75A
